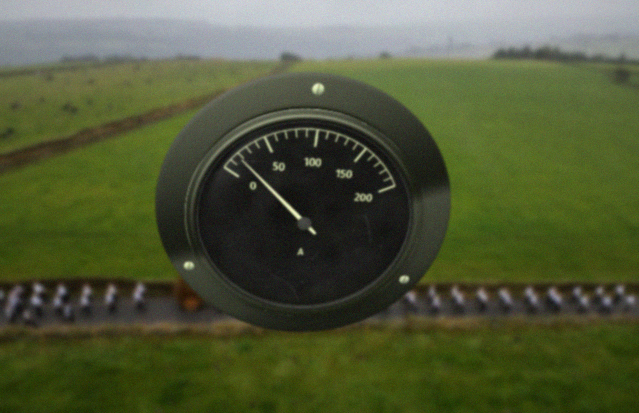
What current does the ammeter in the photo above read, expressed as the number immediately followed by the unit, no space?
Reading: 20A
